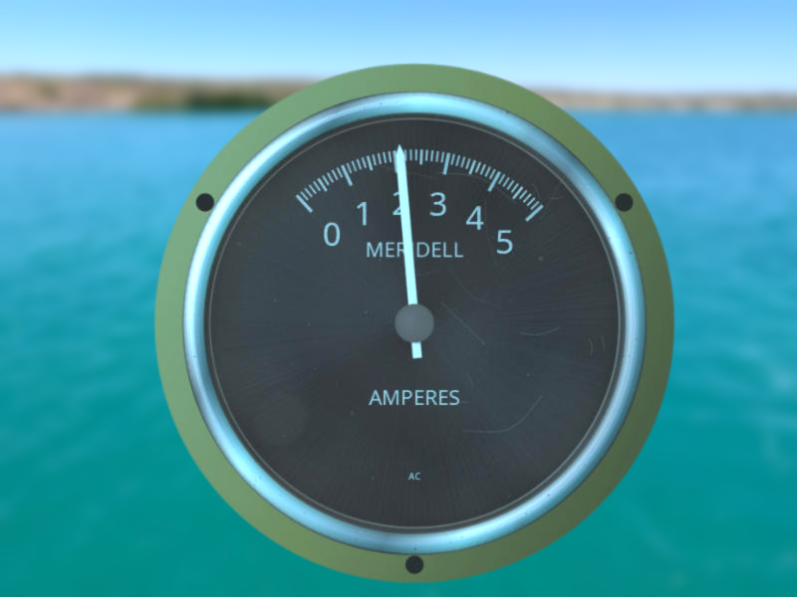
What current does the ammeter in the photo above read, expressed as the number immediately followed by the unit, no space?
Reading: 2.1A
